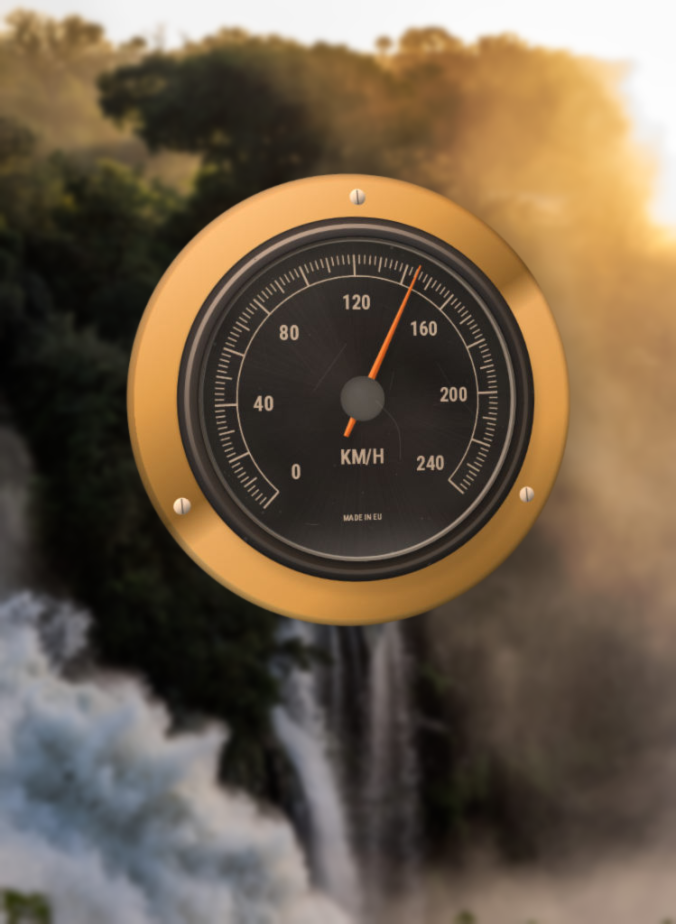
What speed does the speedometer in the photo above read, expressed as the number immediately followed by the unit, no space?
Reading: 144km/h
